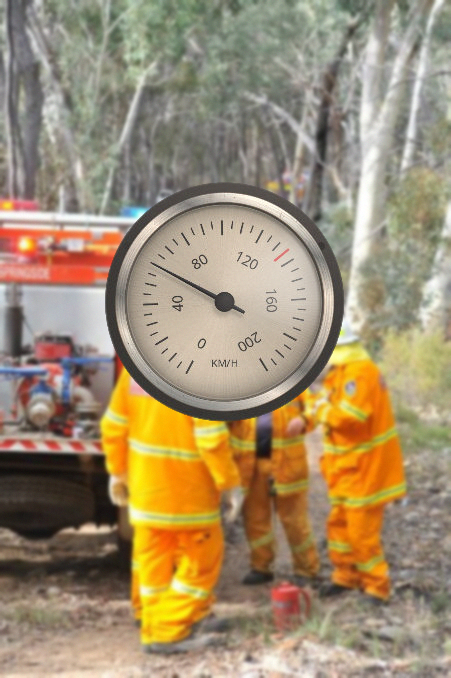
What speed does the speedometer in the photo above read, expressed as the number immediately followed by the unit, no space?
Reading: 60km/h
